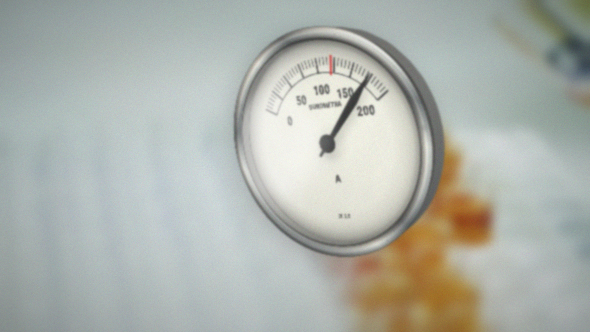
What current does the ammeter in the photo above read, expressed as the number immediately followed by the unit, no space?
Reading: 175A
